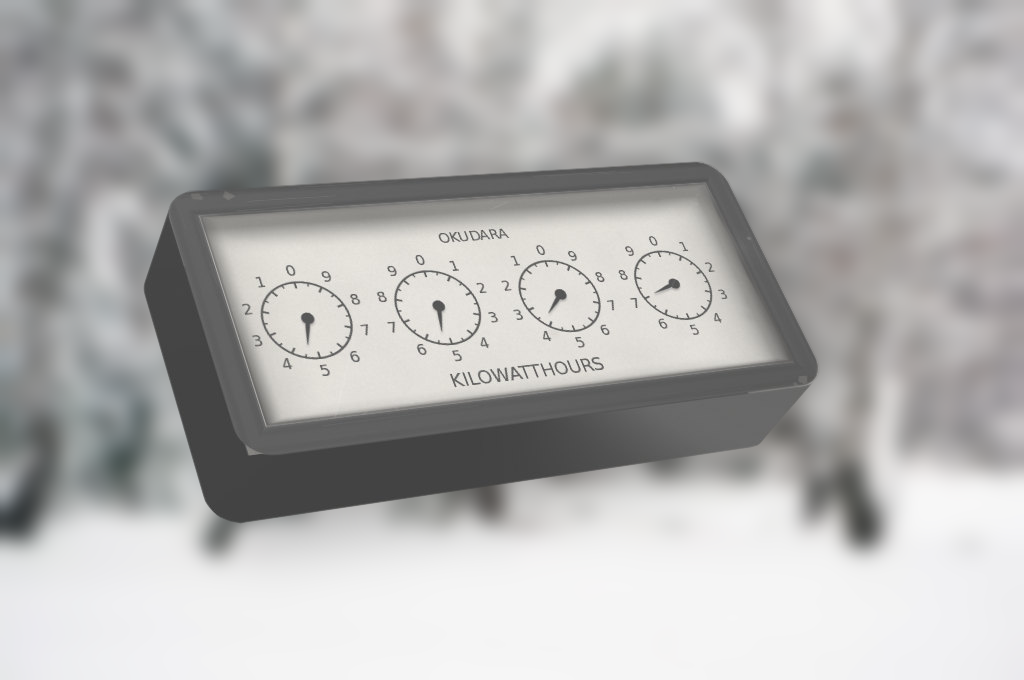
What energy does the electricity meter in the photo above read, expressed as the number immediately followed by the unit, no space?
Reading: 4537kWh
